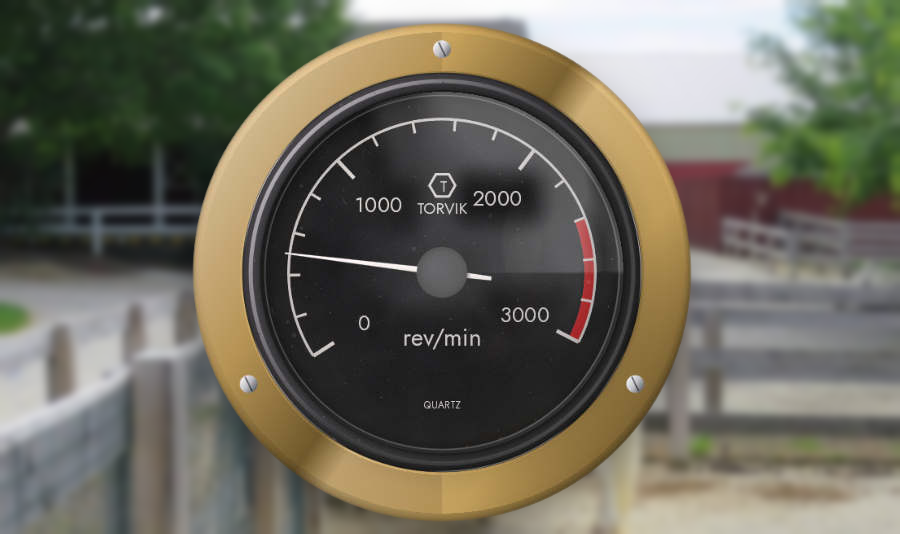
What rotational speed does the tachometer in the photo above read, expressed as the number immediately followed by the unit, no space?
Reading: 500rpm
